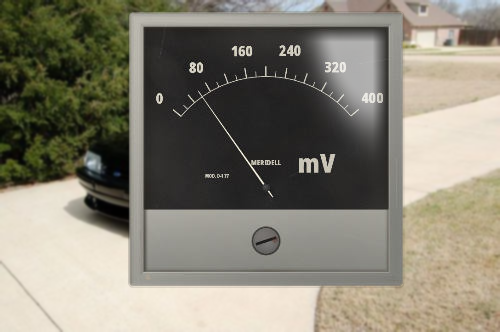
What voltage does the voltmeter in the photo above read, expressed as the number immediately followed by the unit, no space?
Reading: 60mV
